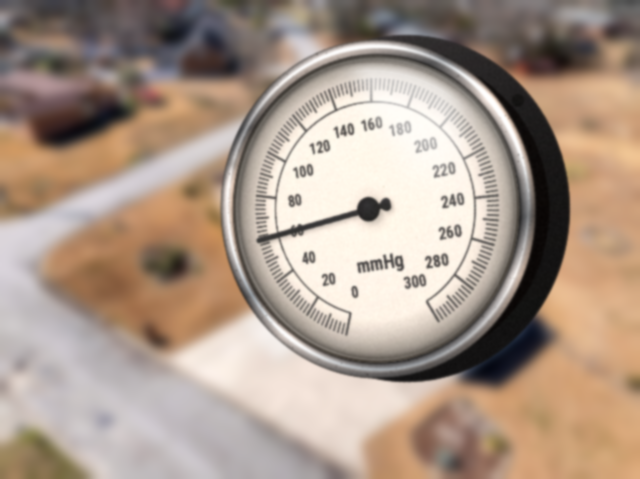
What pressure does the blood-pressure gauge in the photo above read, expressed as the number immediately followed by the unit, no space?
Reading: 60mmHg
